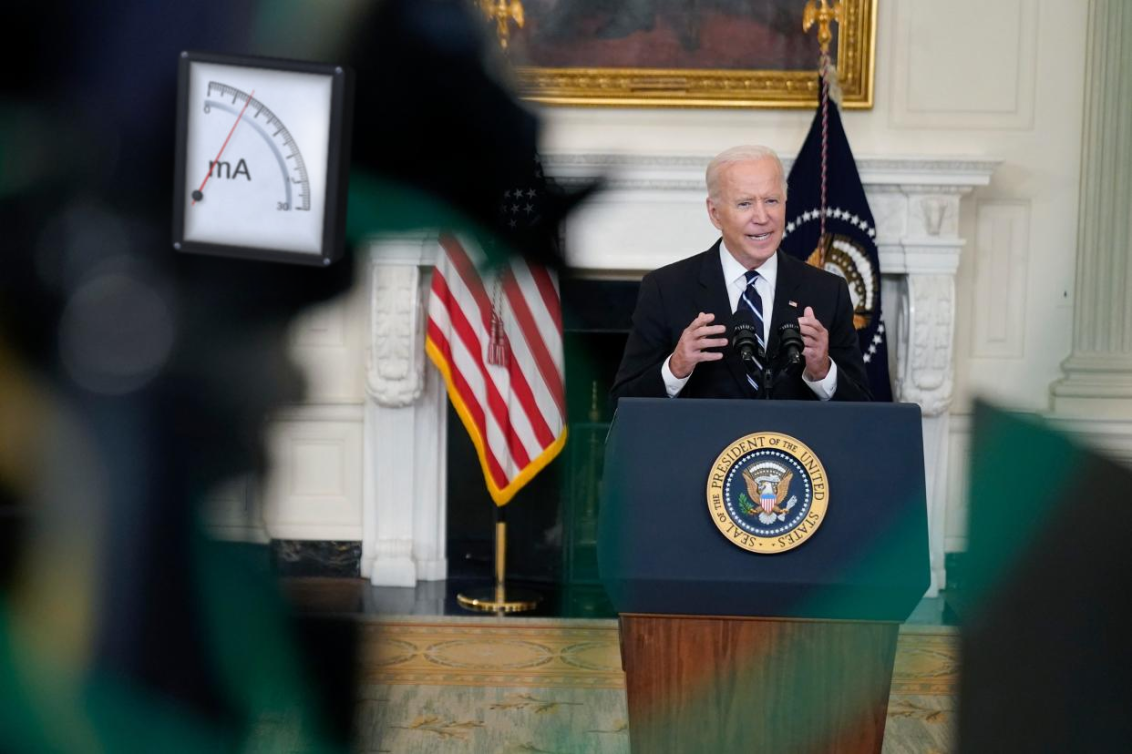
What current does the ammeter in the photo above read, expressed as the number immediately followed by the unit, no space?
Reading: 7.5mA
